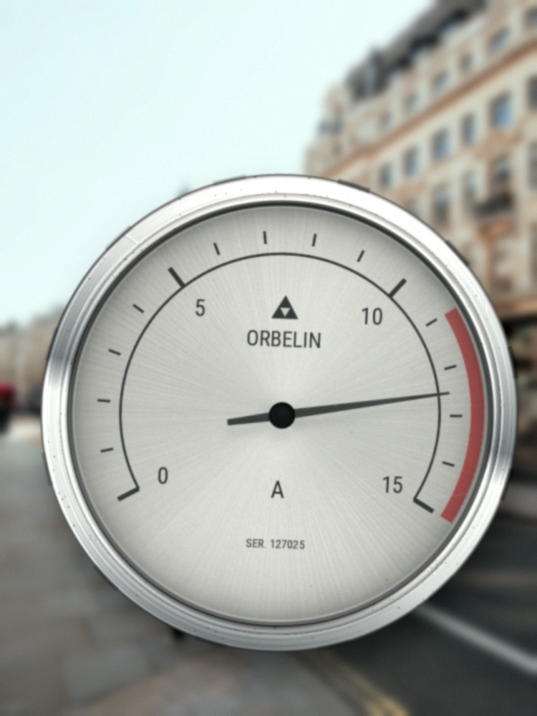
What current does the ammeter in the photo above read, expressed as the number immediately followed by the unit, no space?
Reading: 12.5A
